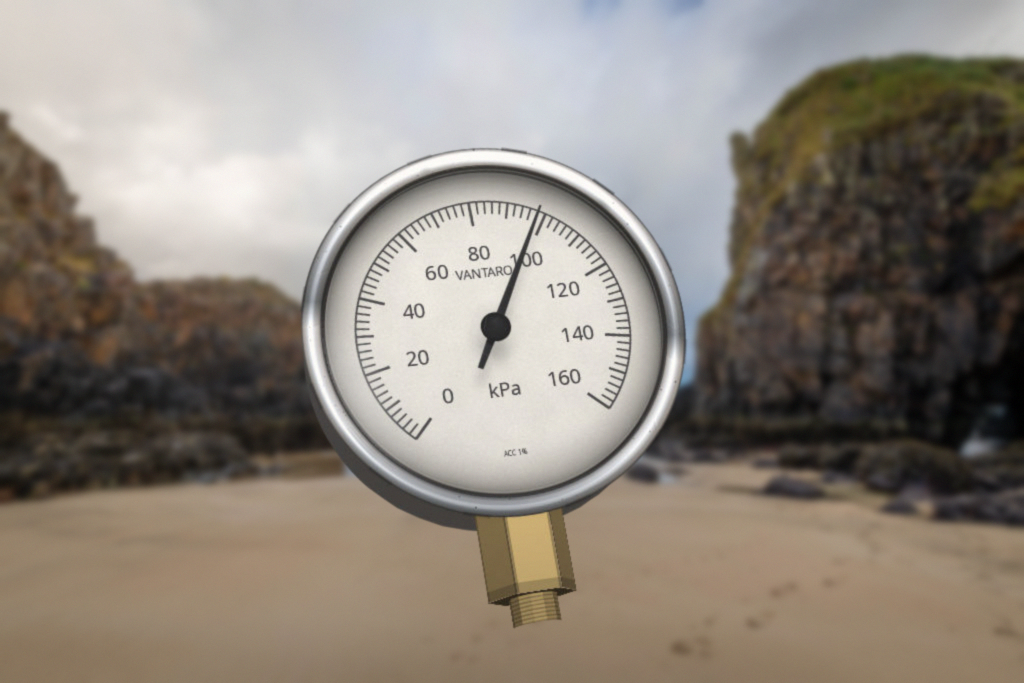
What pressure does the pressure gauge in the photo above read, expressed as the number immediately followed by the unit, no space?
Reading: 98kPa
